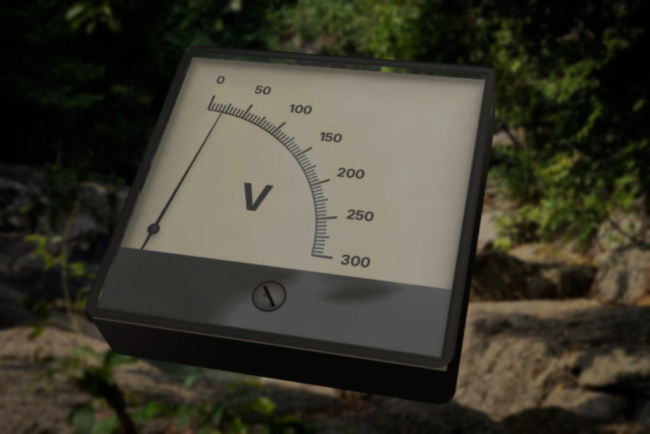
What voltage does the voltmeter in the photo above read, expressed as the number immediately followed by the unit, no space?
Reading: 25V
